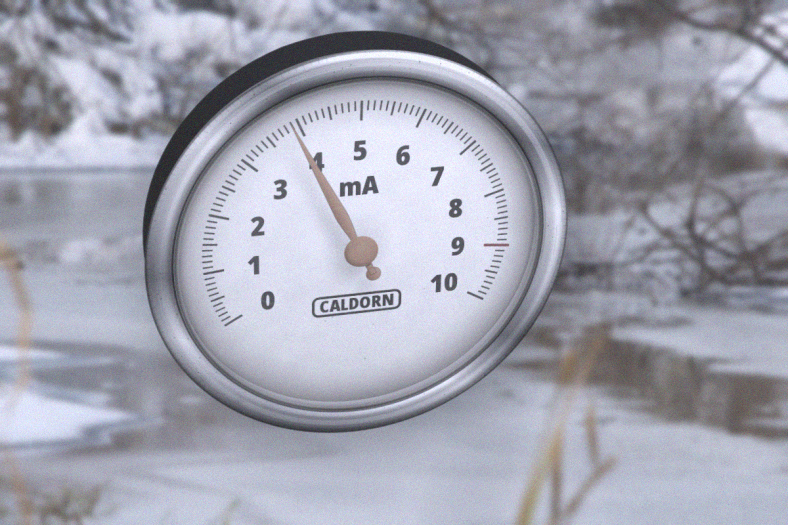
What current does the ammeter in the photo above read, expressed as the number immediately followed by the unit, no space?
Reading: 3.9mA
